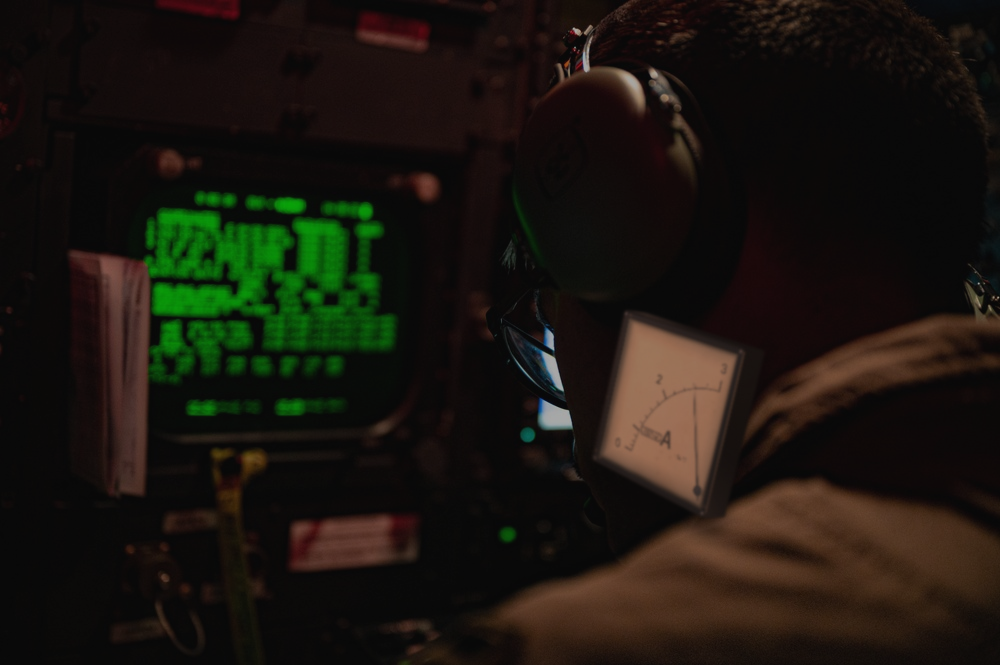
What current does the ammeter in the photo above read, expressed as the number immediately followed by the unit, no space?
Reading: 2.6A
